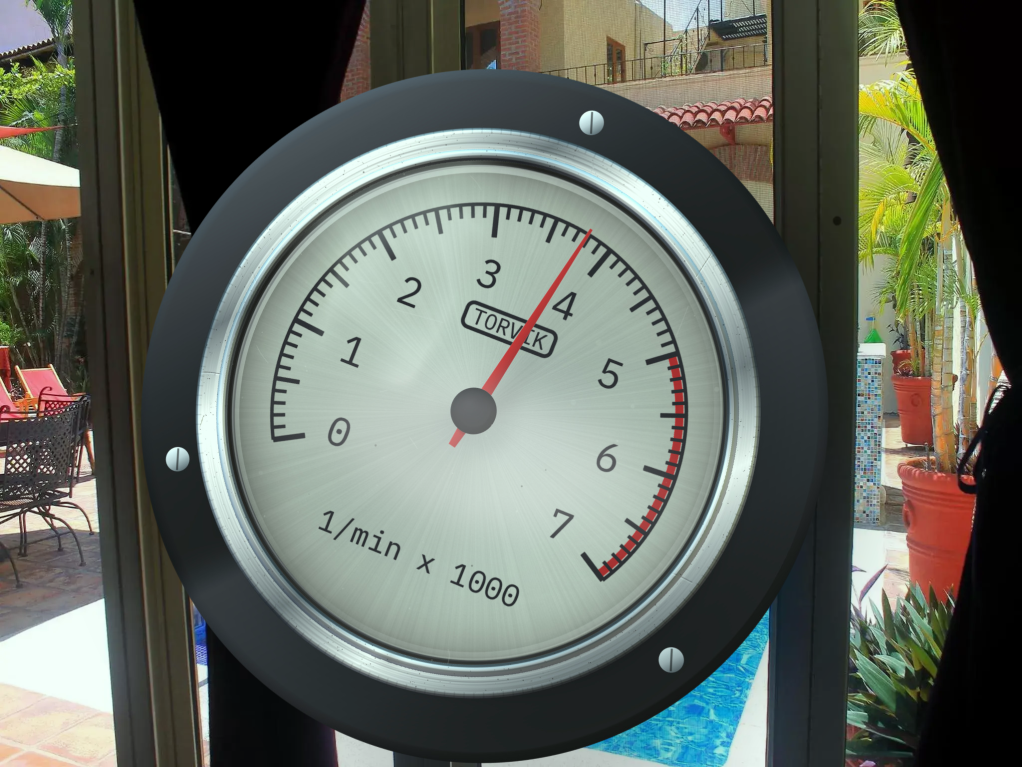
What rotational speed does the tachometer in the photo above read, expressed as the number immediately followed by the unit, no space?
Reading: 3800rpm
